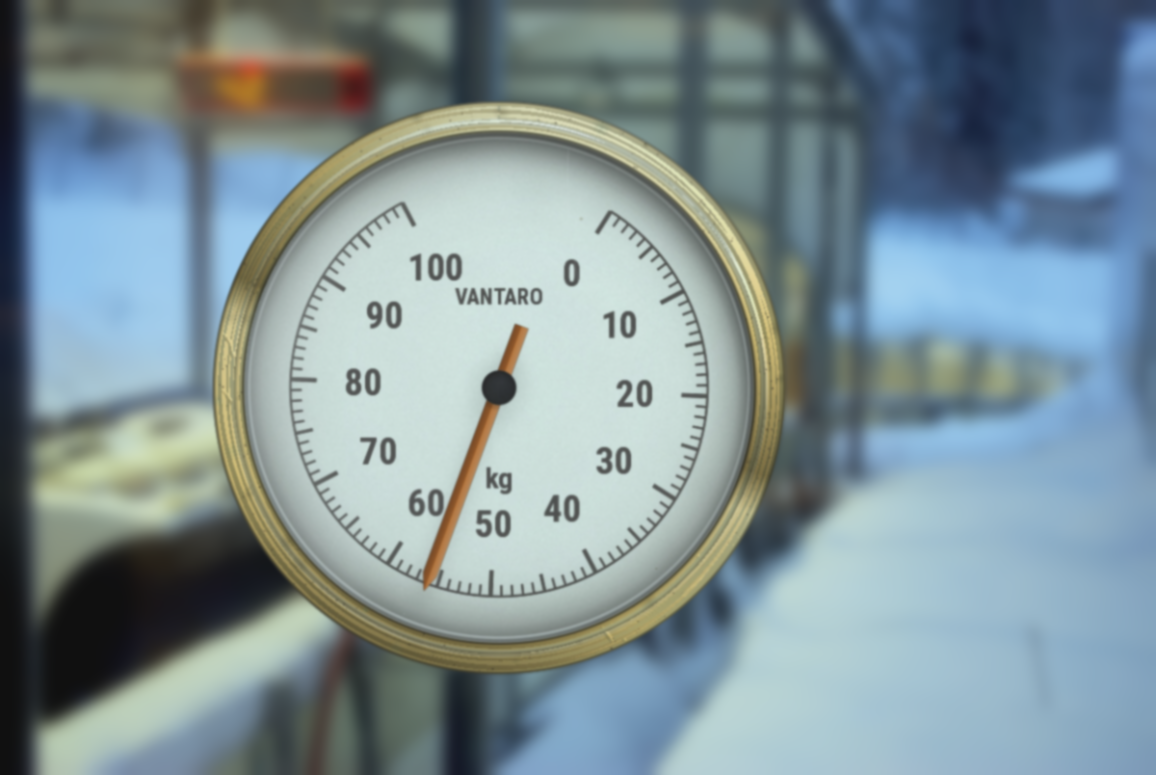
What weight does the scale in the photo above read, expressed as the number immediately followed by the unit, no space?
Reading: 56kg
